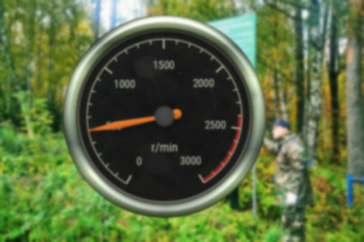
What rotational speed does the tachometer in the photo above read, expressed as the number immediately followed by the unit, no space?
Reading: 500rpm
